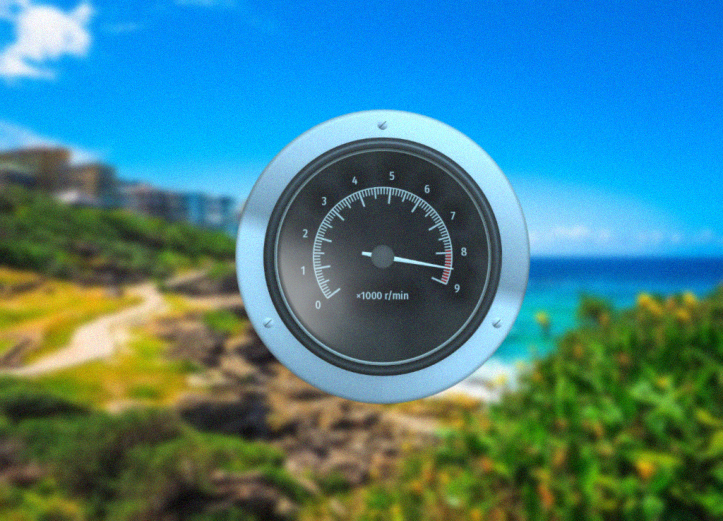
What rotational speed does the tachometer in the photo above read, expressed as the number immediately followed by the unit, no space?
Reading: 8500rpm
